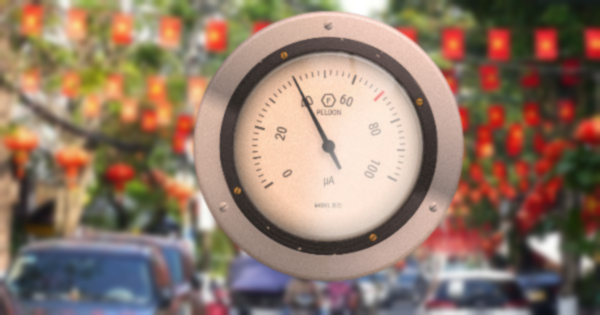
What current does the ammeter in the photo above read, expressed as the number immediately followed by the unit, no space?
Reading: 40µA
